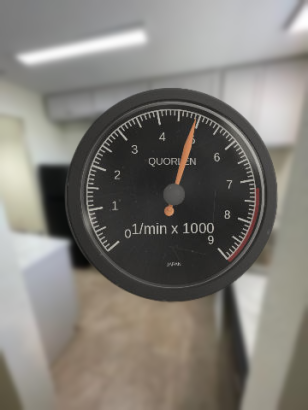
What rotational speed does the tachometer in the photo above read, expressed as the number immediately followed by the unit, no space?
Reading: 4900rpm
